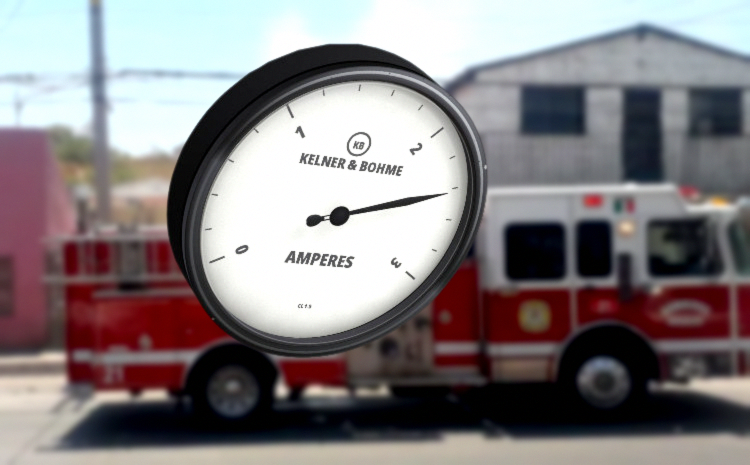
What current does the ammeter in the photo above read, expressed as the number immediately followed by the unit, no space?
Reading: 2.4A
